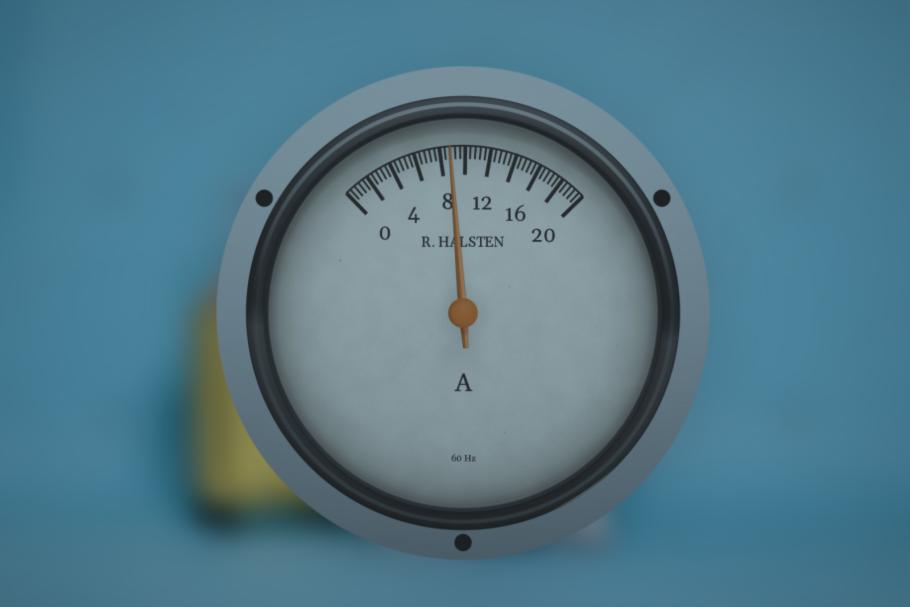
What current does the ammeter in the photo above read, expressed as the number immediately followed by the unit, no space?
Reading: 8.8A
